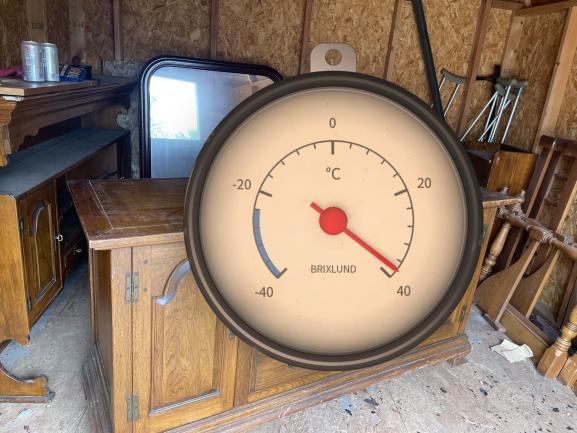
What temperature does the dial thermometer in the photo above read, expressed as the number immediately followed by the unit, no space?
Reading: 38°C
